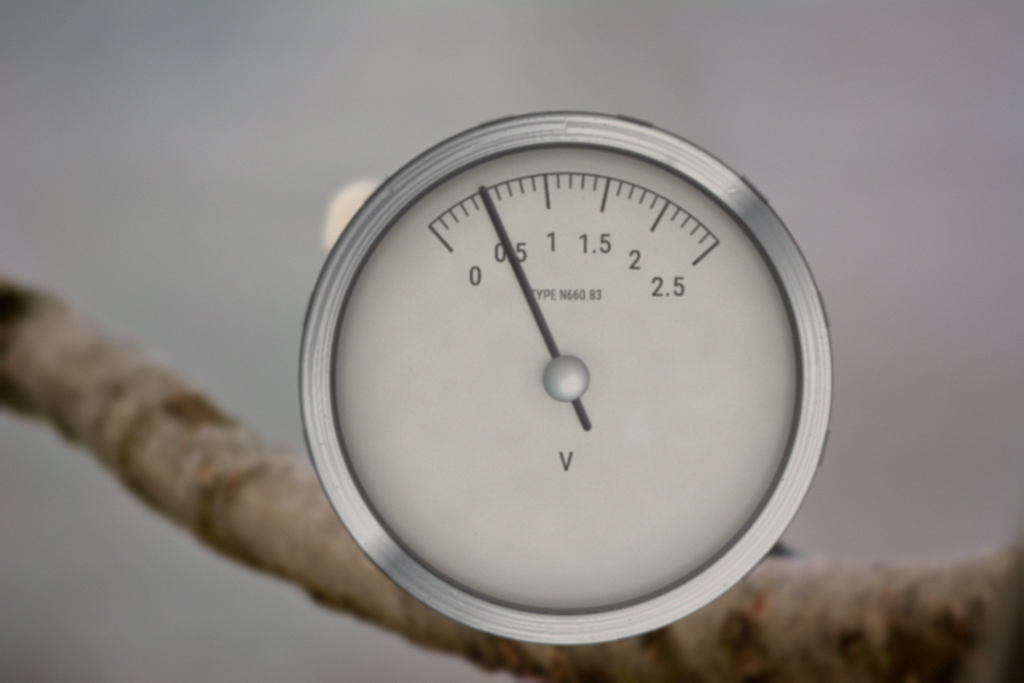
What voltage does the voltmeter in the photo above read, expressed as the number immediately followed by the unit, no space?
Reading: 0.5V
